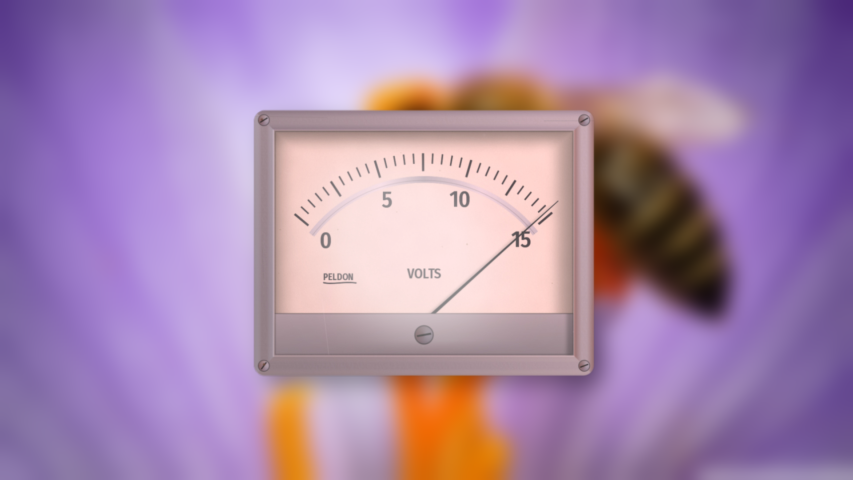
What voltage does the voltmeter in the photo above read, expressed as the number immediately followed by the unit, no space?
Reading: 14.75V
